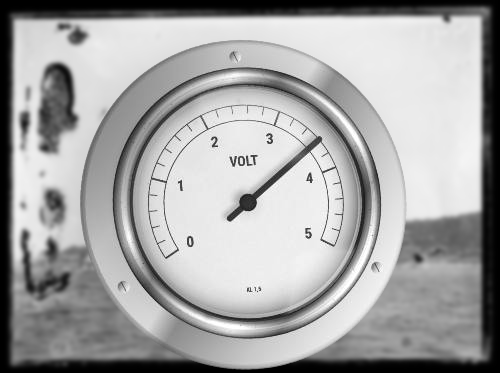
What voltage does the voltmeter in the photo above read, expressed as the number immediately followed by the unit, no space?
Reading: 3.6V
